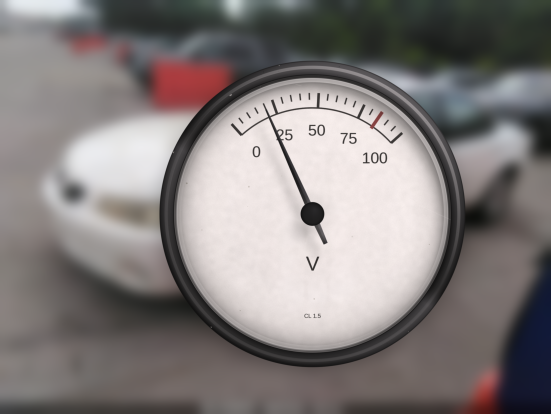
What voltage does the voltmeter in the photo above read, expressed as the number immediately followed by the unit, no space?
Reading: 20V
